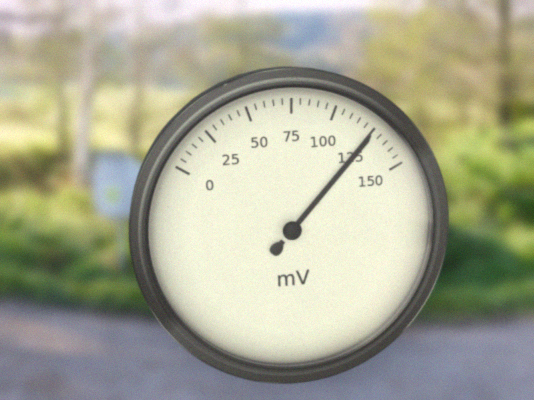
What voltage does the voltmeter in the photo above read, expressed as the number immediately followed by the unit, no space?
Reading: 125mV
